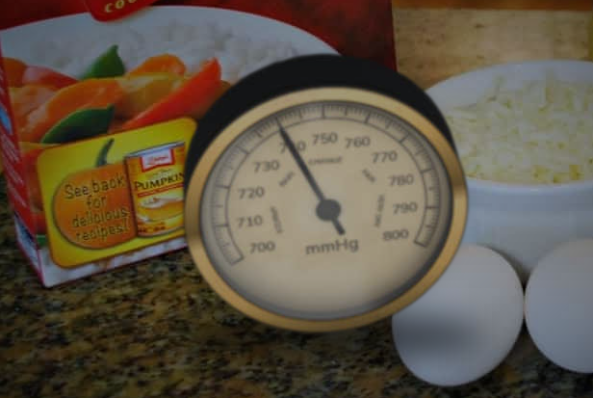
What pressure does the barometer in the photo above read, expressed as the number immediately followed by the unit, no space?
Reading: 740mmHg
